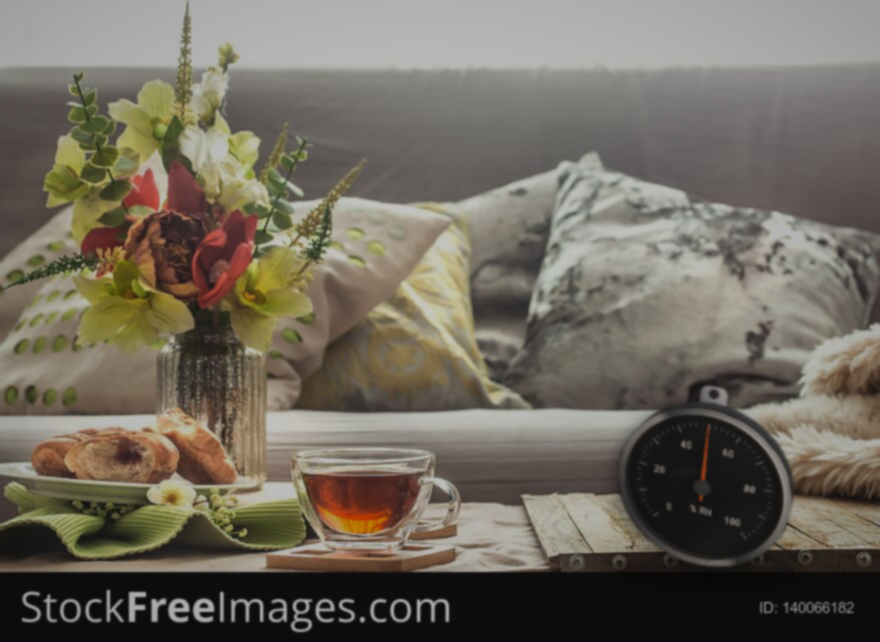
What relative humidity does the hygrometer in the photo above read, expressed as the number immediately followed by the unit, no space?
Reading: 50%
